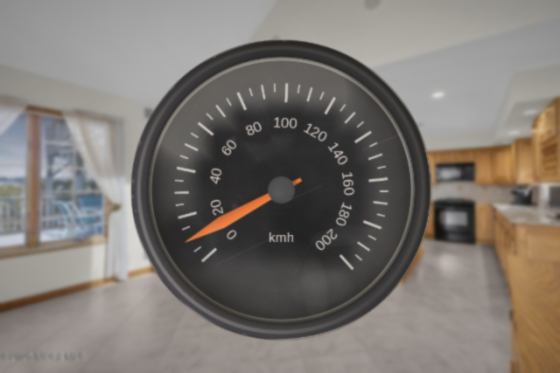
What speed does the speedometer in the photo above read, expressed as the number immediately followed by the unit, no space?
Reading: 10km/h
